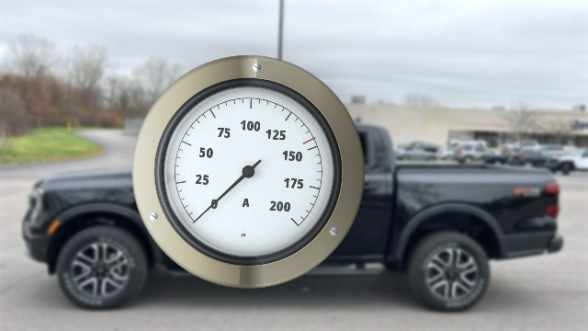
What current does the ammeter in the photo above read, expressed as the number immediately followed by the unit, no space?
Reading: 0A
